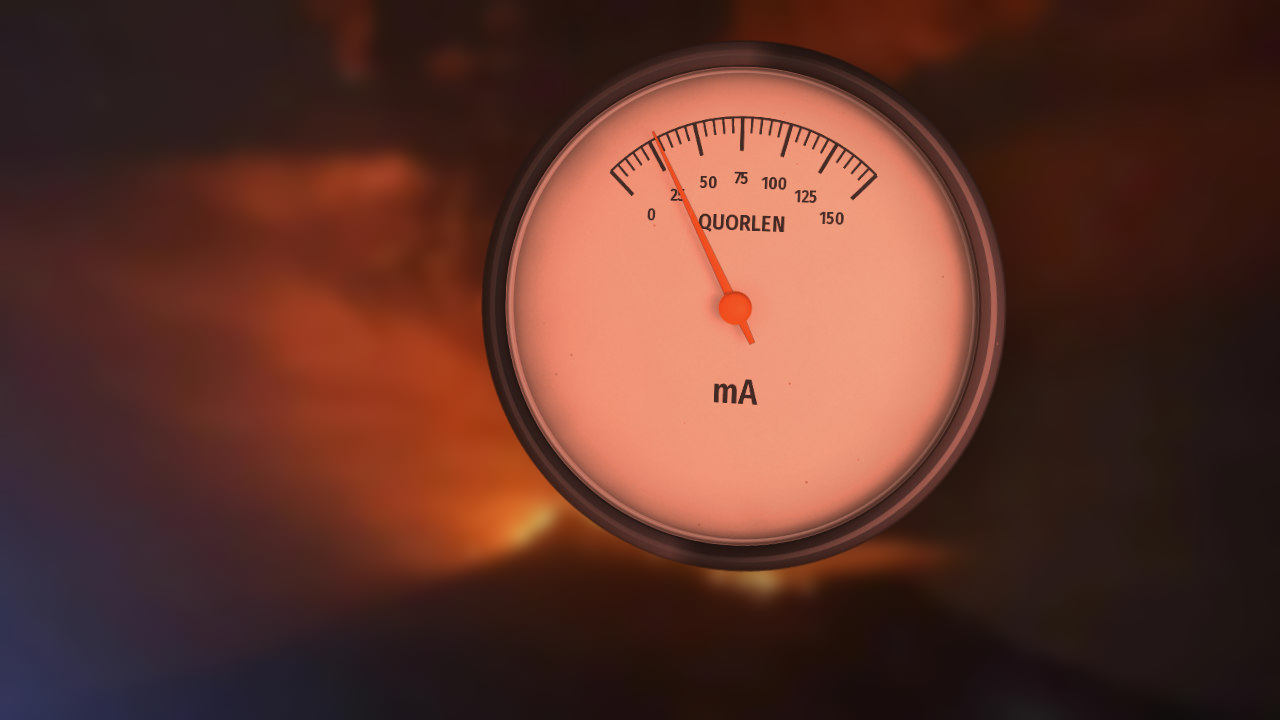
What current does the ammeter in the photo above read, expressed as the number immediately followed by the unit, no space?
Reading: 30mA
